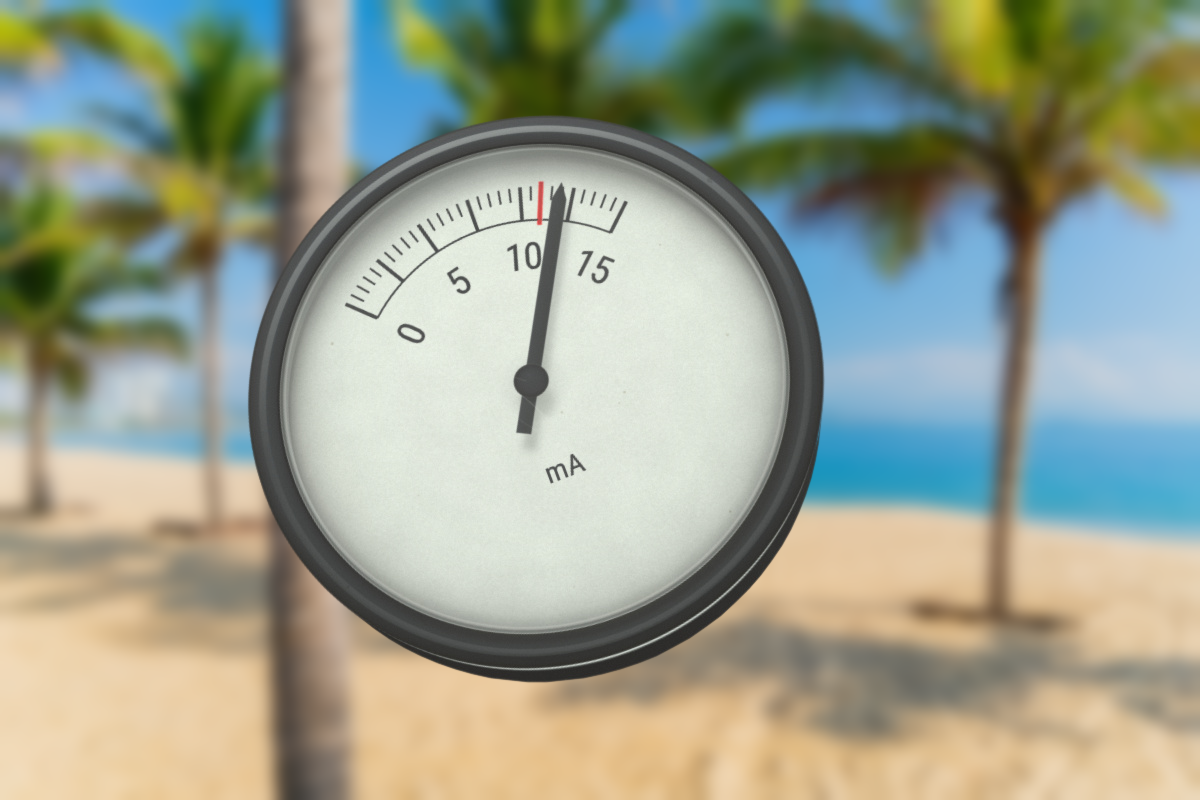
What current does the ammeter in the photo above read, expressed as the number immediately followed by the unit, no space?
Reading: 12mA
